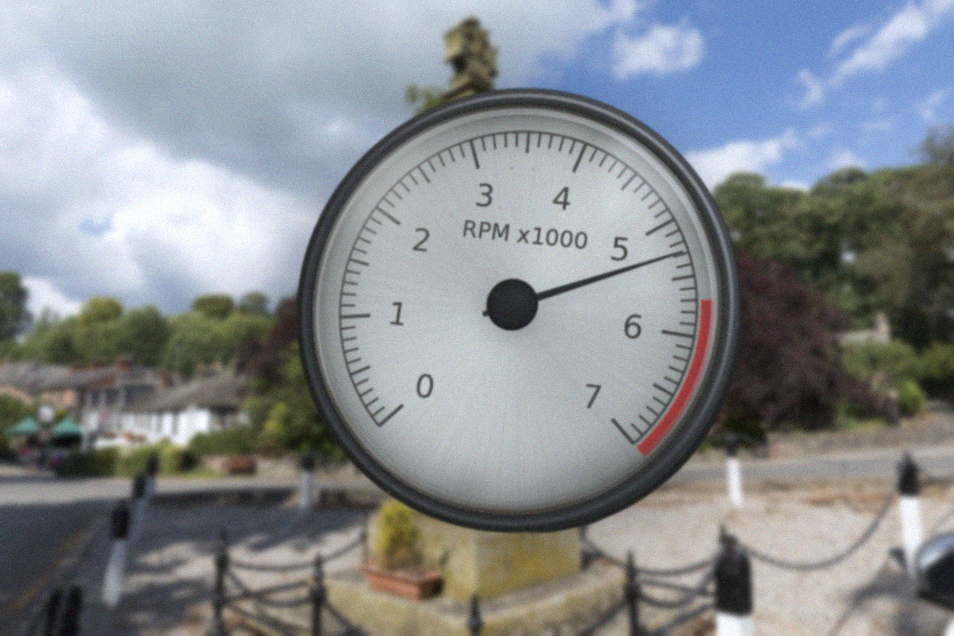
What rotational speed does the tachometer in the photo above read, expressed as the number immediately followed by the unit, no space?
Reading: 5300rpm
